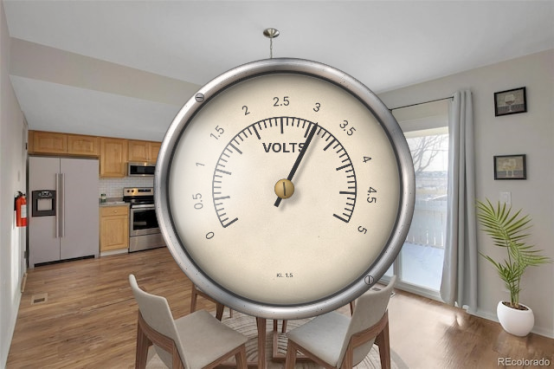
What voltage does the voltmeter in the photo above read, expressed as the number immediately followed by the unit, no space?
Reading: 3.1V
